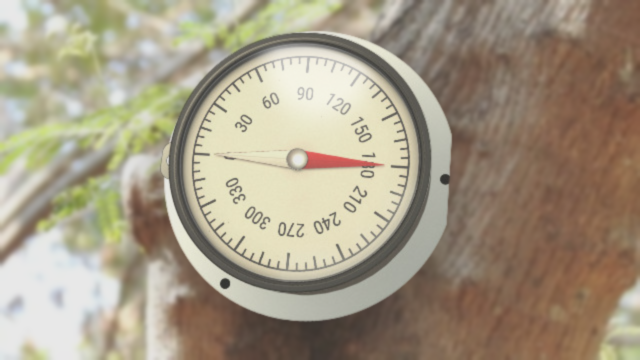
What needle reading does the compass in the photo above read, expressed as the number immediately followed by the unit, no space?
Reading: 180°
